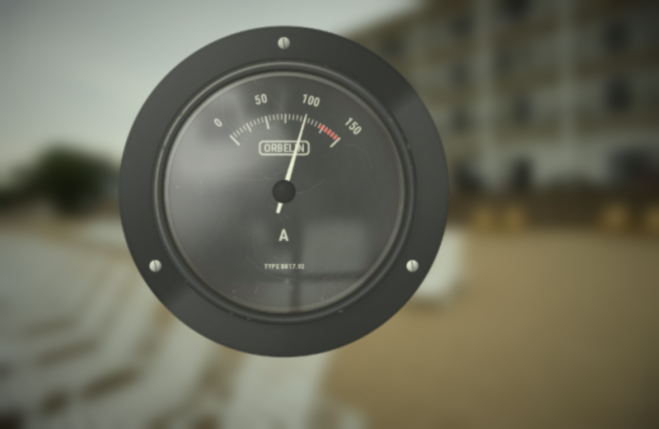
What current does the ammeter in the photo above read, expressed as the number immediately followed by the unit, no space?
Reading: 100A
